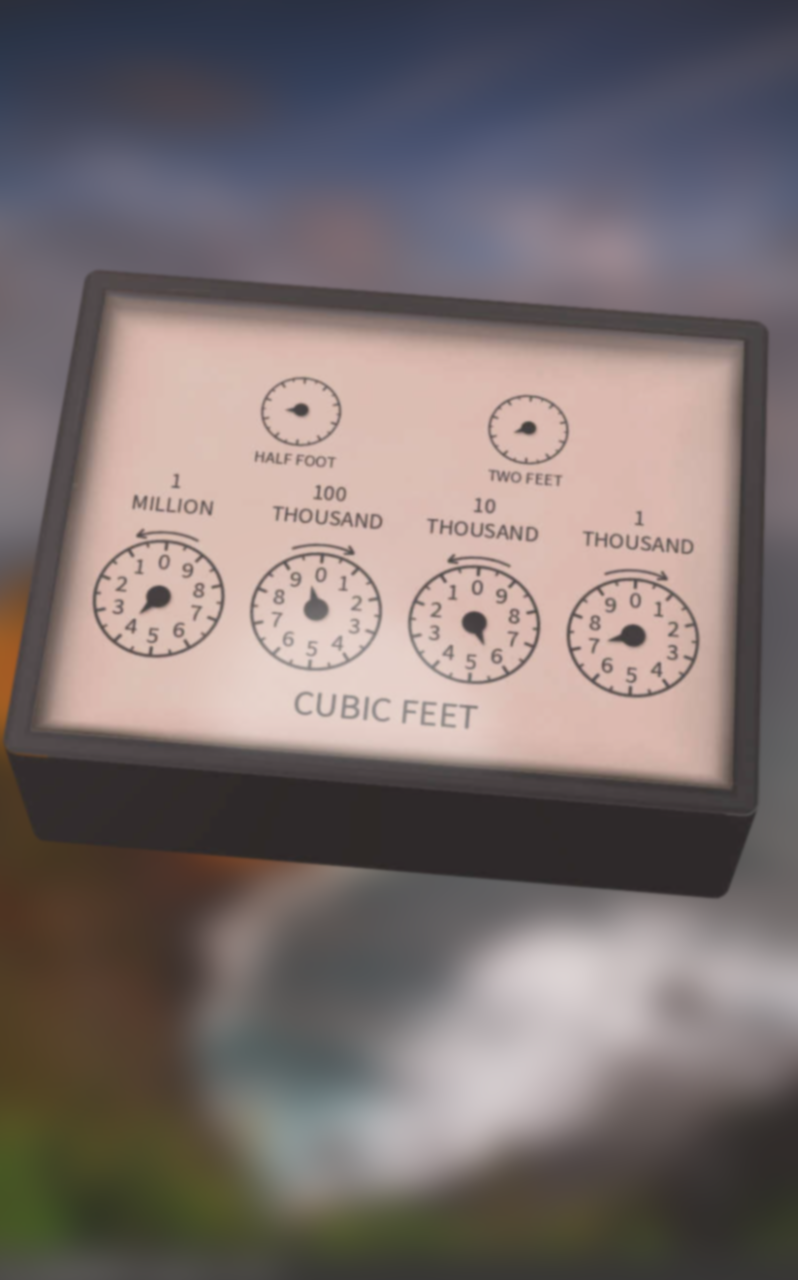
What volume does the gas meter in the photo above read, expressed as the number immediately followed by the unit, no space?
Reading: 395700ft³
